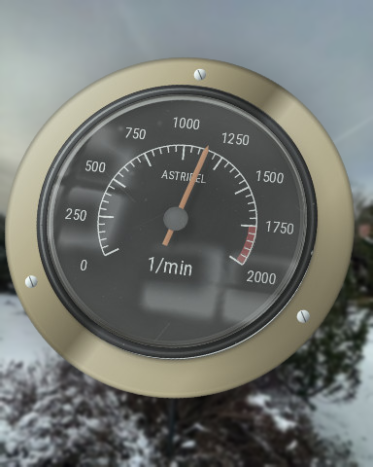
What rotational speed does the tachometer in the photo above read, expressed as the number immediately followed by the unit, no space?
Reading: 1150rpm
